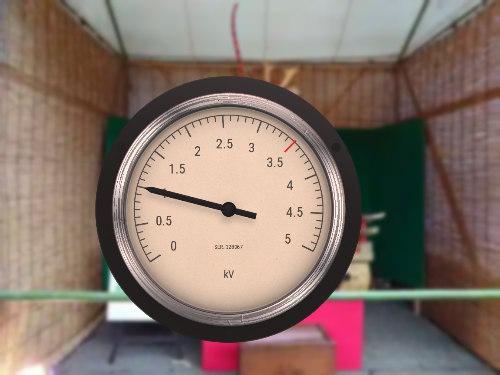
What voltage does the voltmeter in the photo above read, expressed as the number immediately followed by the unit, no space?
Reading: 1kV
